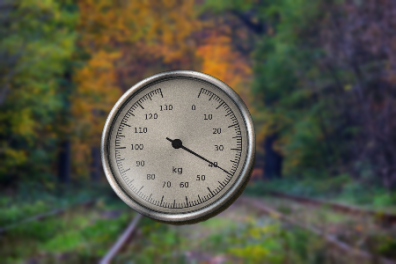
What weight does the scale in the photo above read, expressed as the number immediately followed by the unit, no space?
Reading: 40kg
